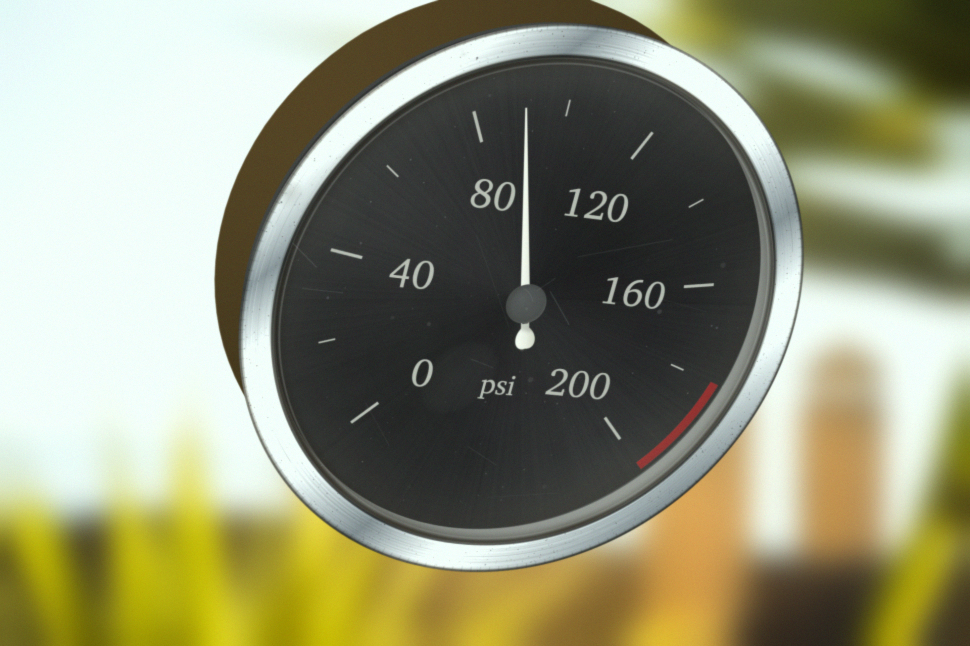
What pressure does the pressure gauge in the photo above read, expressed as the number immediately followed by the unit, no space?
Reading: 90psi
